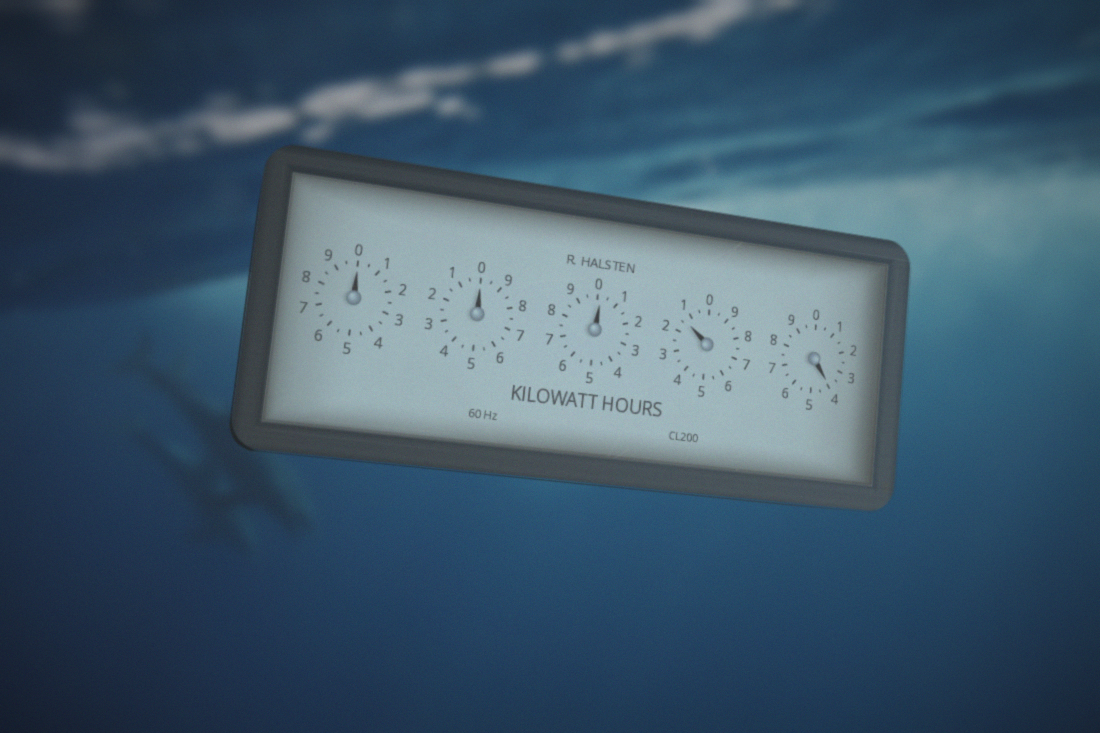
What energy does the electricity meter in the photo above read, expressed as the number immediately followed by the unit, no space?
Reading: 14kWh
